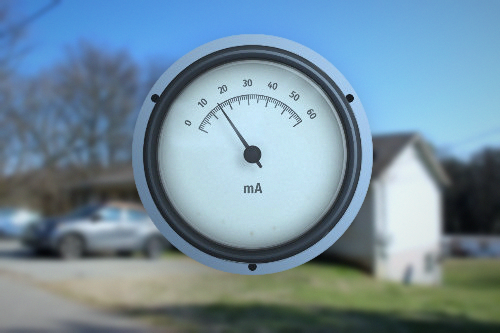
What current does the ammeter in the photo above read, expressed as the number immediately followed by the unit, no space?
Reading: 15mA
